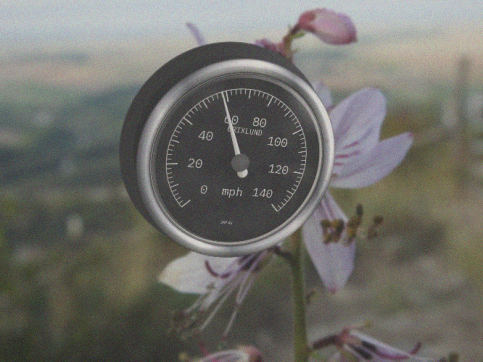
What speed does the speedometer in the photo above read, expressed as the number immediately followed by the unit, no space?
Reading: 58mph
